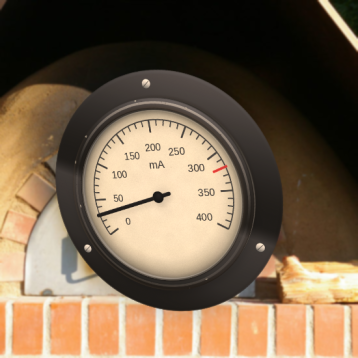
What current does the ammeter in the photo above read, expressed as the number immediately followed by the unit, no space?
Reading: 30mA
